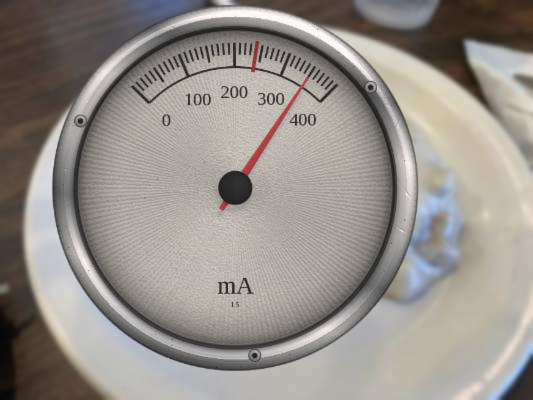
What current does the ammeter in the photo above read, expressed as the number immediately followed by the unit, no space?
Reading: 350mA
